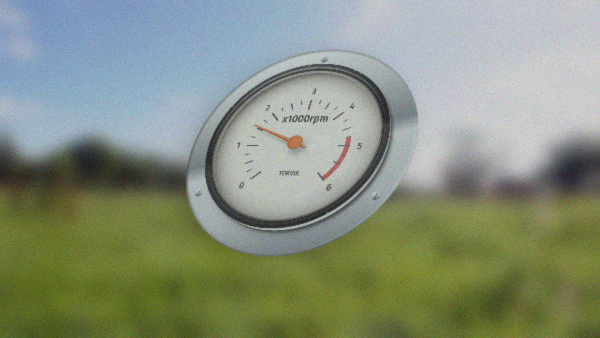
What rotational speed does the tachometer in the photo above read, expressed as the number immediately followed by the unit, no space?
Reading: 1500rpm
